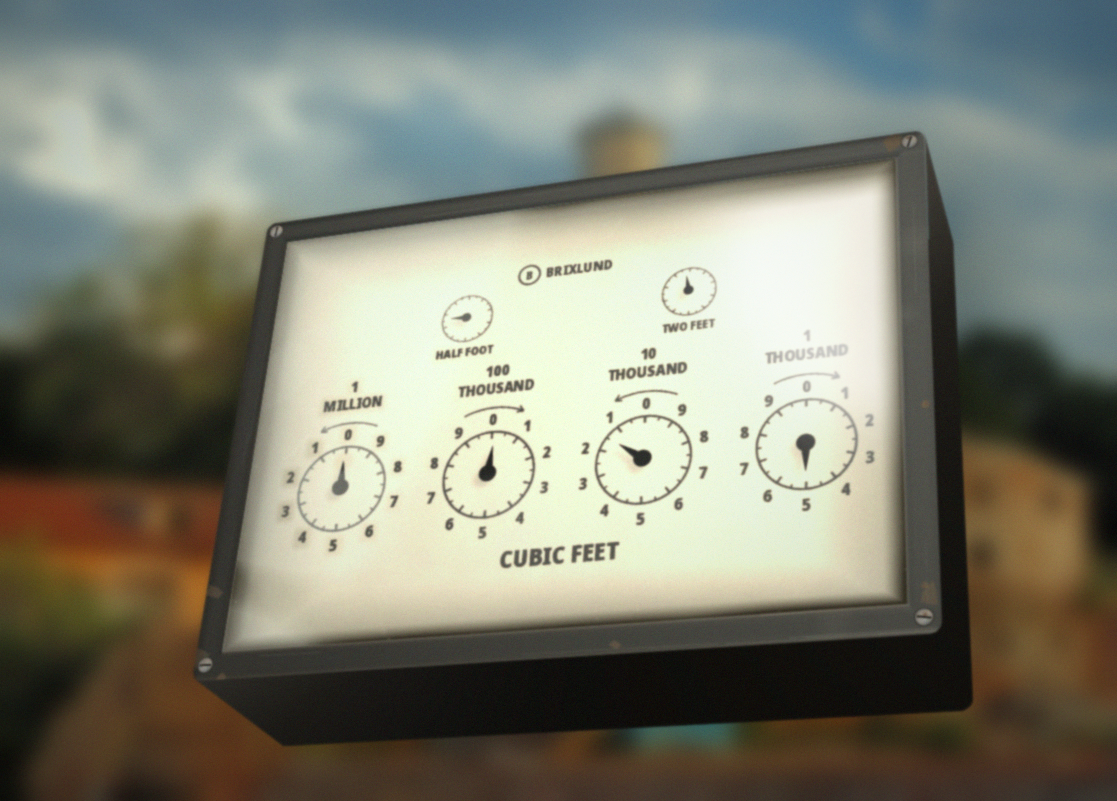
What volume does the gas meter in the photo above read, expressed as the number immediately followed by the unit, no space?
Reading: 1500ft³
